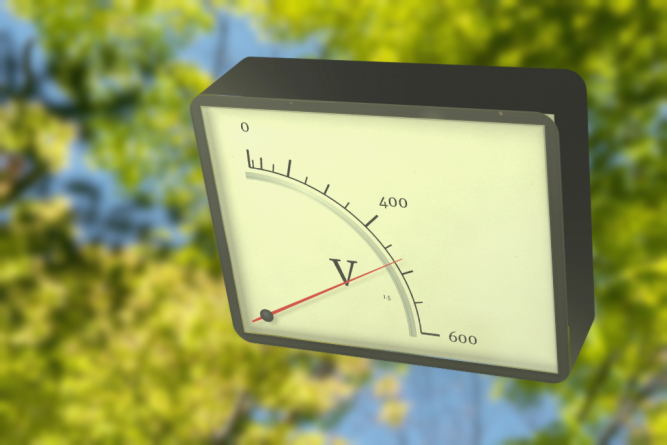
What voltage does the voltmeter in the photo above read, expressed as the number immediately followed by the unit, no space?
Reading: 475V
